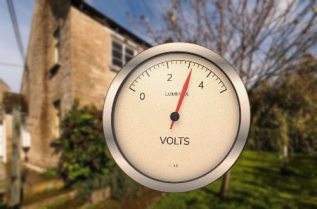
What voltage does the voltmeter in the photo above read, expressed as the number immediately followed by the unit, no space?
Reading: 3.2V
